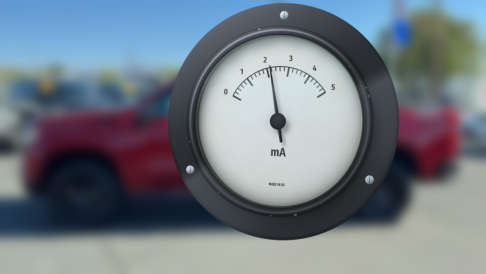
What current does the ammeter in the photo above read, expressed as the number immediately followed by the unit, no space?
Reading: 2.2mA
